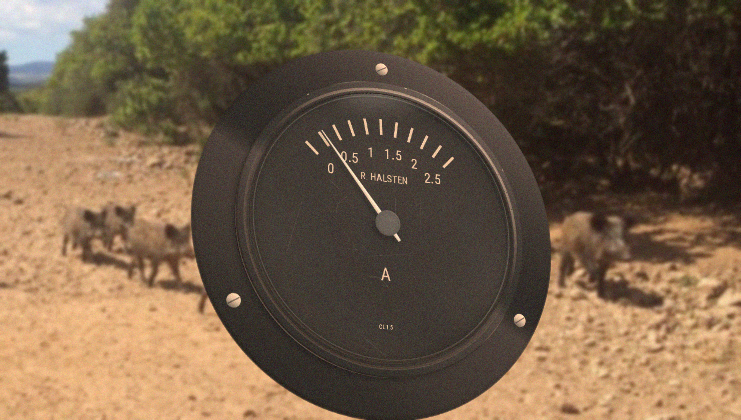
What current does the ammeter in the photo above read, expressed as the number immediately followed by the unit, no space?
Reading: 0.25A
